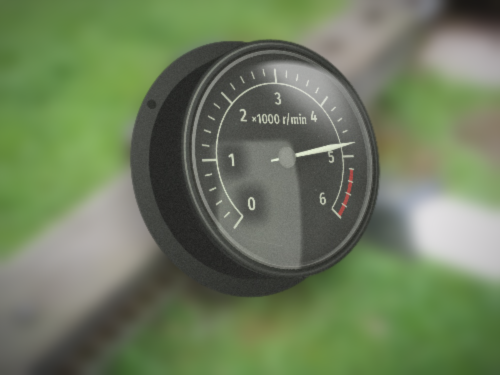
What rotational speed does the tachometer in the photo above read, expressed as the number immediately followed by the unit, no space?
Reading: 4800rpm
